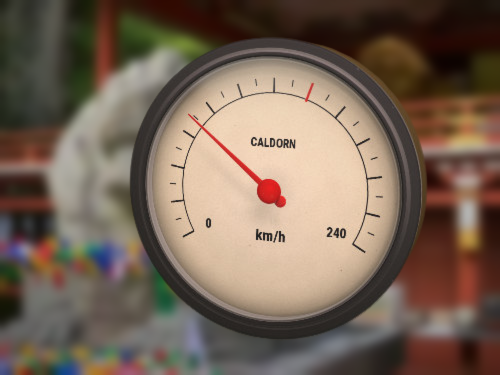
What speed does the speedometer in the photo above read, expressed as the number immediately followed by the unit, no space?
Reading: 70km/h
